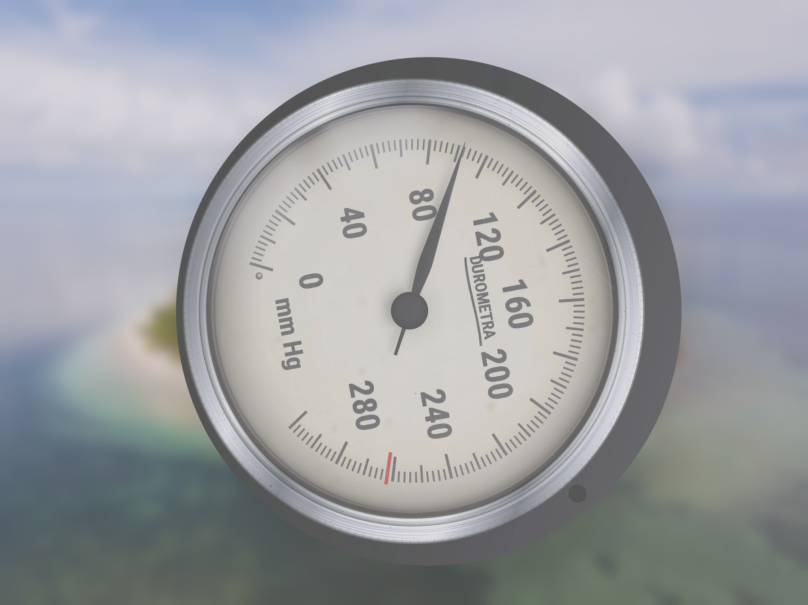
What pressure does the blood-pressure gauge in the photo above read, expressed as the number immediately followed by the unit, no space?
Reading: 92mmHg
